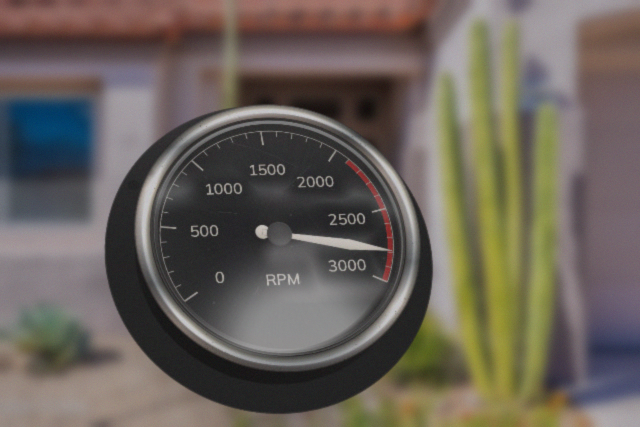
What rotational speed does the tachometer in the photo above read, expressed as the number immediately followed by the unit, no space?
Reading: 2800rpm
